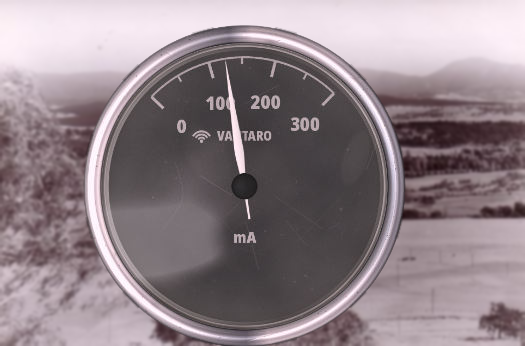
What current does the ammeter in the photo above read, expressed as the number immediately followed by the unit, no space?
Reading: 125mA
